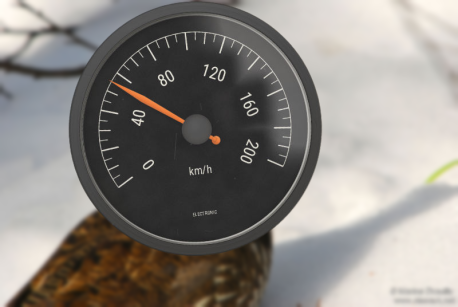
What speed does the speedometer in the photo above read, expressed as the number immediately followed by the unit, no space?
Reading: 55km/h
